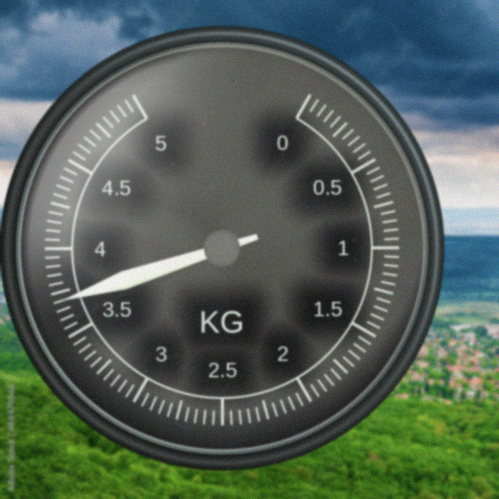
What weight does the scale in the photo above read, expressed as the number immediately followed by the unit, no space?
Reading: 3.7kg
